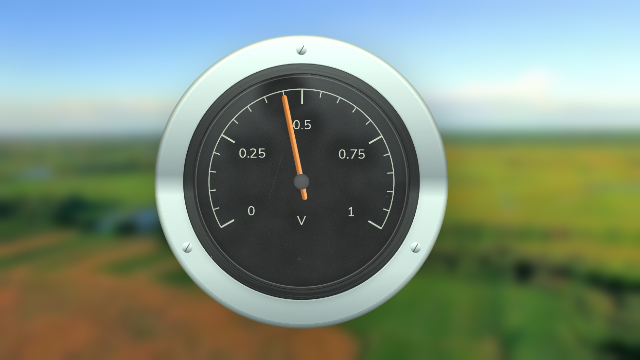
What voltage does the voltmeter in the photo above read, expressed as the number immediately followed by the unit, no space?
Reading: 0.45V
